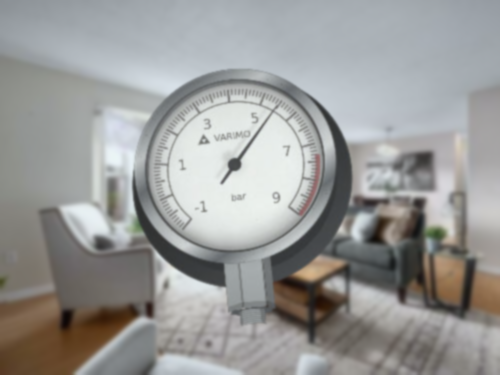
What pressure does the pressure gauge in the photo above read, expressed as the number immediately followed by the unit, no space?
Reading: 5.5bar
